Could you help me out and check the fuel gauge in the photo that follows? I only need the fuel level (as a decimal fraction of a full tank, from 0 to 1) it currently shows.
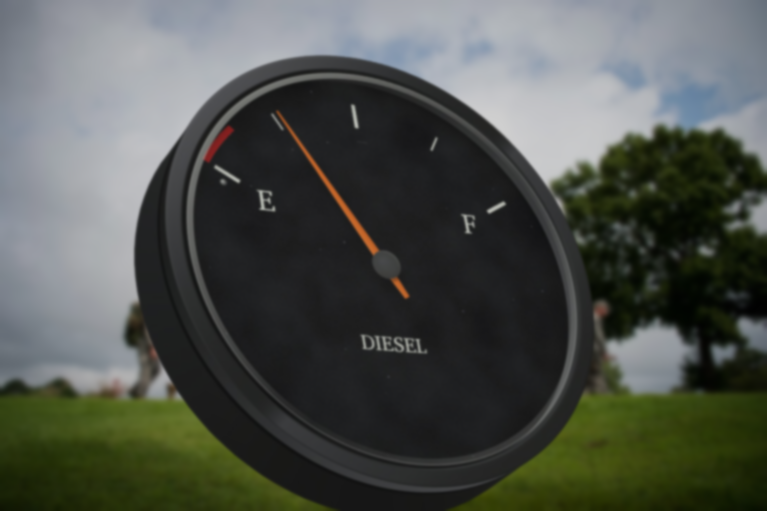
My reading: 0.25
